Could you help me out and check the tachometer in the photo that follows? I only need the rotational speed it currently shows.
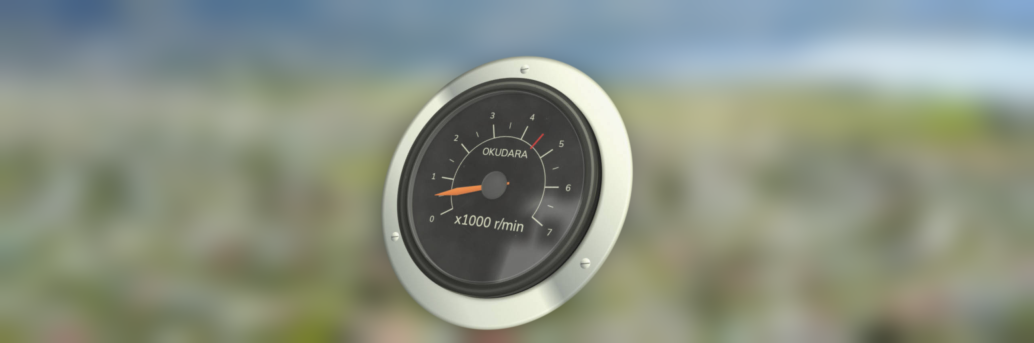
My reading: 500 rpm
